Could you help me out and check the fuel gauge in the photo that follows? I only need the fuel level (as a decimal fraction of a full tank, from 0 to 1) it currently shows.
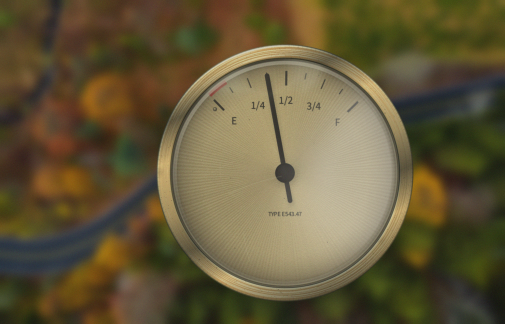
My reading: 0.375
